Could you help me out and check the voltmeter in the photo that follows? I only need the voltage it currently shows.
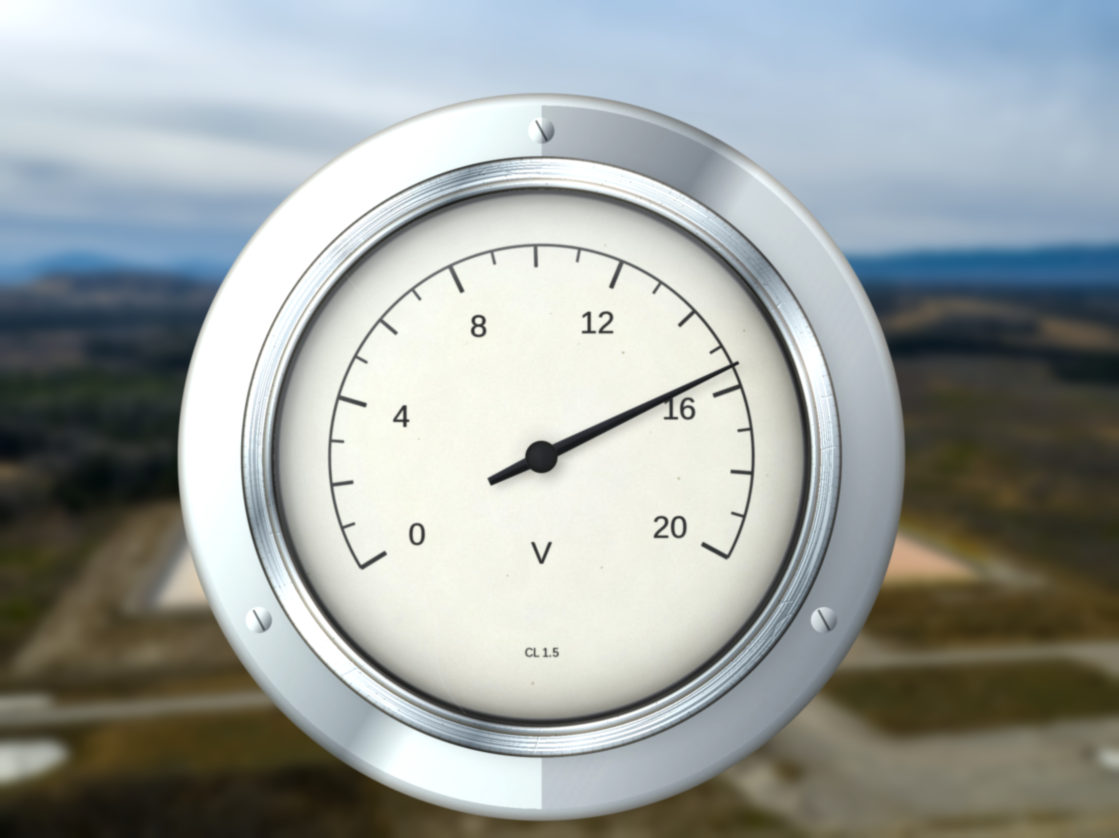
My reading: 15.5 V
